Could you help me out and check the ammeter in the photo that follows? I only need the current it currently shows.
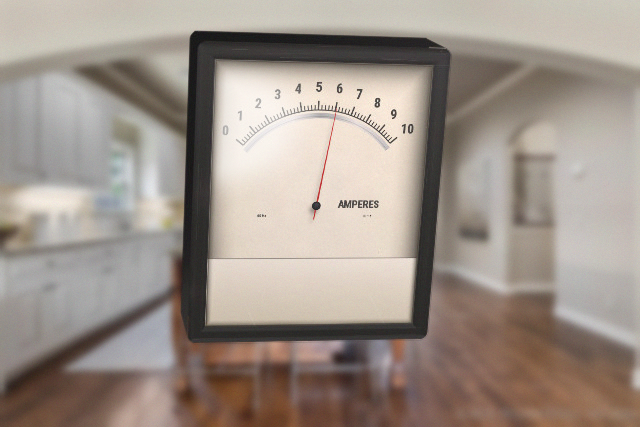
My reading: 6 A
